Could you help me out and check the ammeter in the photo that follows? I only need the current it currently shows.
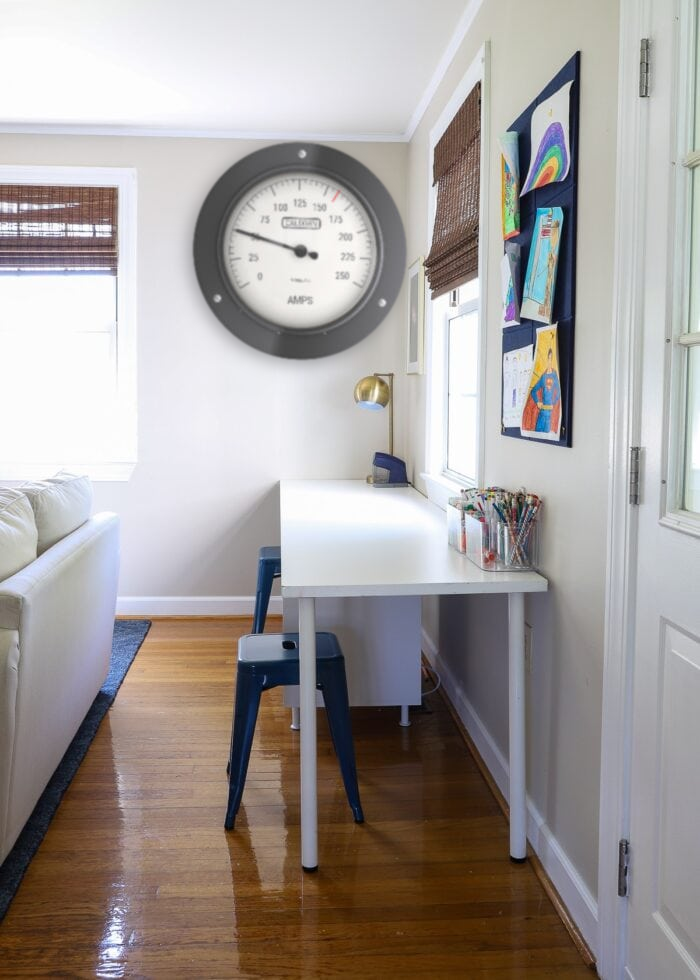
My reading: 50 A
